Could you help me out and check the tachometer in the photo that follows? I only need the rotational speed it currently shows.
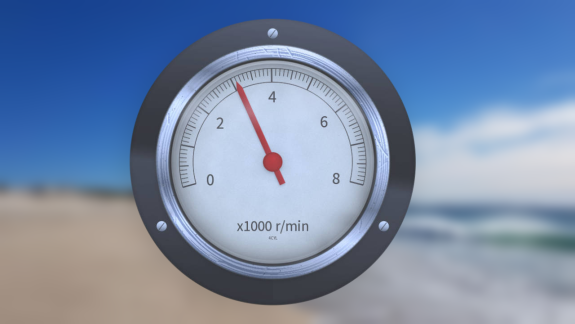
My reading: 3100 rpm
